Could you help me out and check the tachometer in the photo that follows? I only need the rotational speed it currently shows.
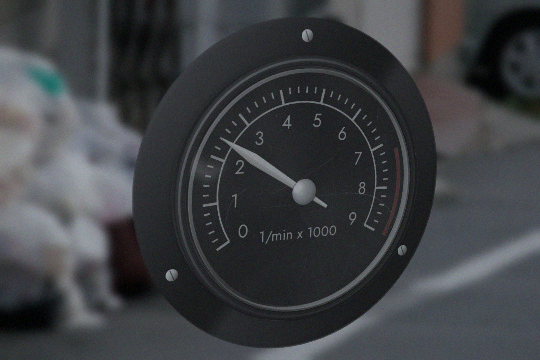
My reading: 2400 rpm
